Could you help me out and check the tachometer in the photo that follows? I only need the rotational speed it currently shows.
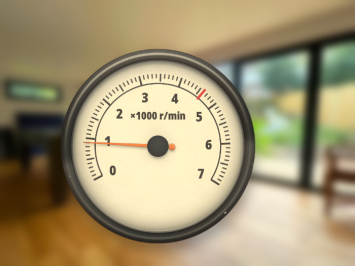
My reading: 900 rpm
